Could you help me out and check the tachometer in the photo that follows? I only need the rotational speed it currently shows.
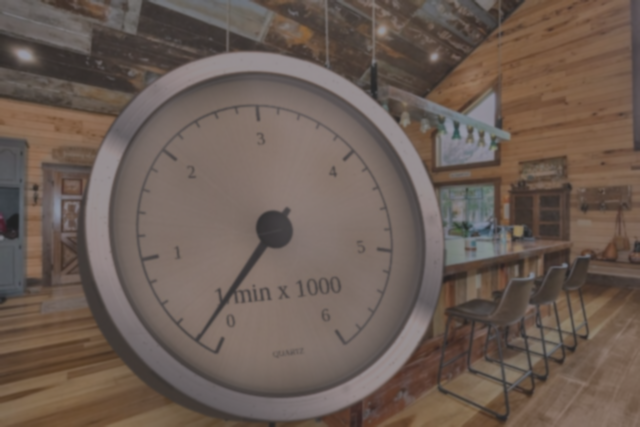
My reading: 200 rpm
